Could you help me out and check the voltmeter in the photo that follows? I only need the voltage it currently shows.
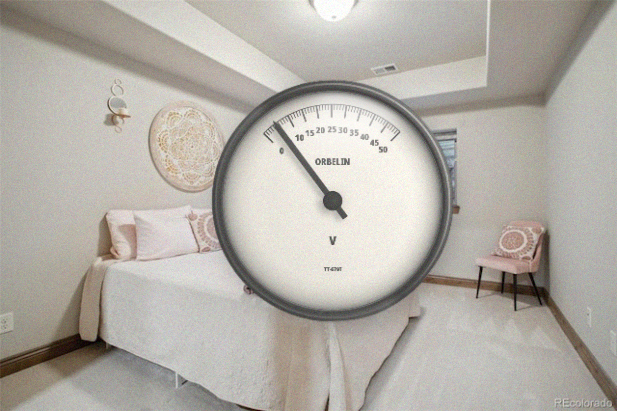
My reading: 5 V
